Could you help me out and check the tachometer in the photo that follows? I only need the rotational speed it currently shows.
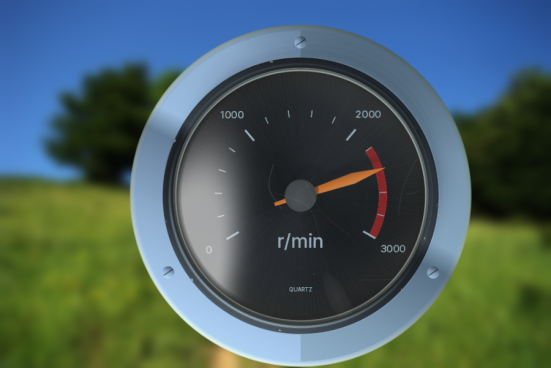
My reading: 2400 rpm
